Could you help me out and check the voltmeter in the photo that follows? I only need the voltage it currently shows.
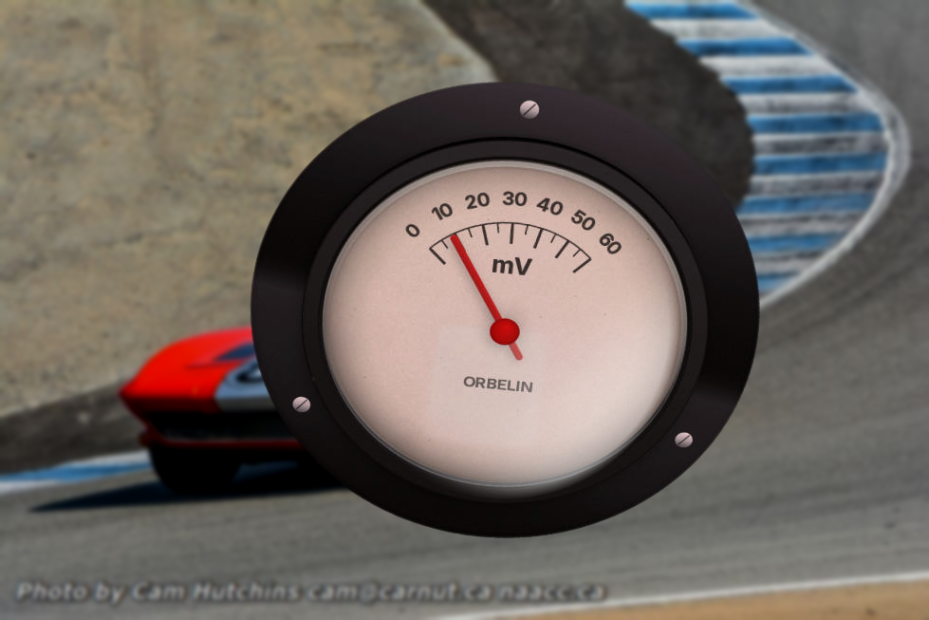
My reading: 10 mV
